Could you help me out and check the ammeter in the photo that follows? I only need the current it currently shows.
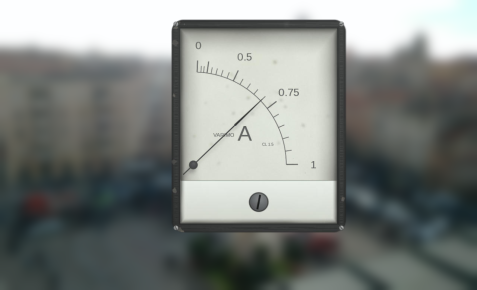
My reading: 0.7 A
